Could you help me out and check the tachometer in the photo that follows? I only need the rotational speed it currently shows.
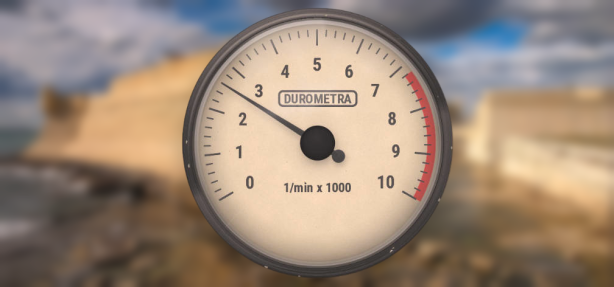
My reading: 2600 rpm
